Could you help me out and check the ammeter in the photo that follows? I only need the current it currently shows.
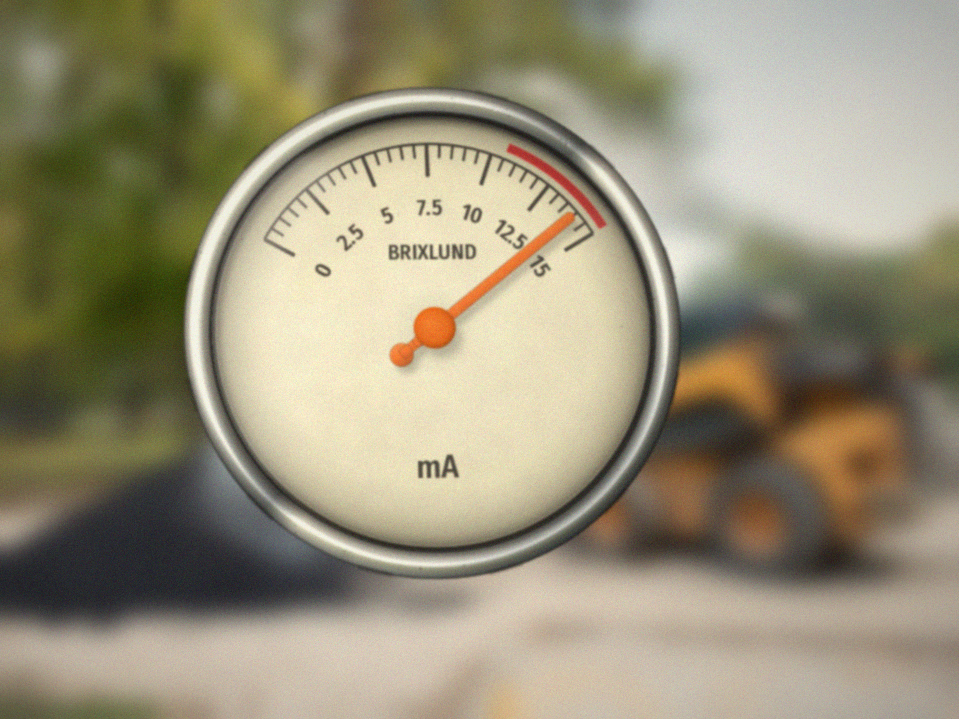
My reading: 14 mA
